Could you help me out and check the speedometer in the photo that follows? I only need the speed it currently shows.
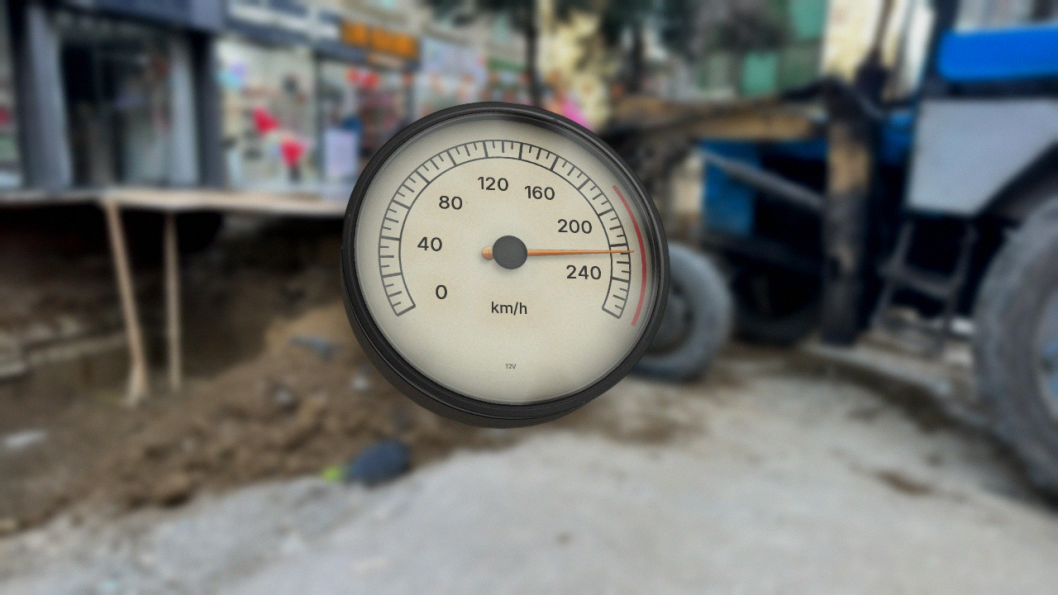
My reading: 225 km/h
